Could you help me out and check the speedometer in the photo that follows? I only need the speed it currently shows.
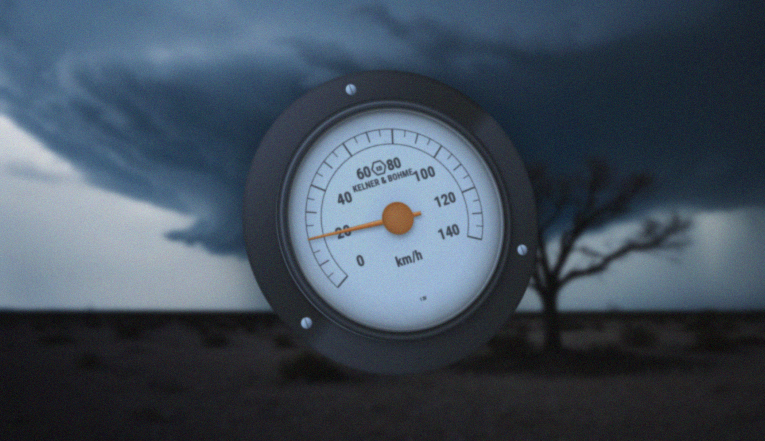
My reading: 20 km/h
